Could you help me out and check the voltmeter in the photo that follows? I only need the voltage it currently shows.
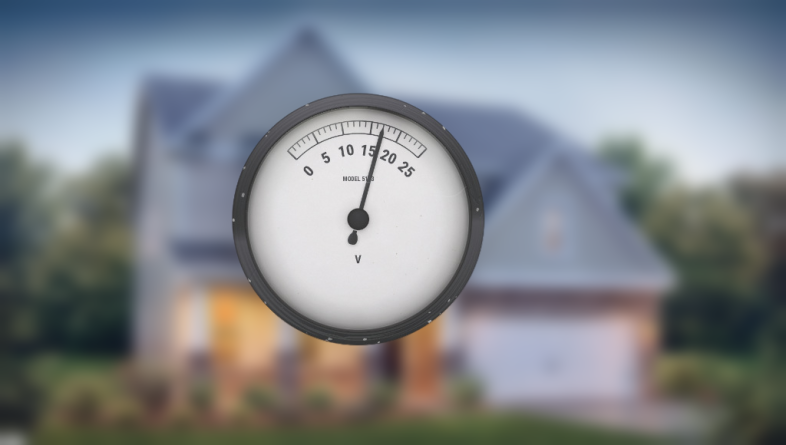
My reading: 17 V
